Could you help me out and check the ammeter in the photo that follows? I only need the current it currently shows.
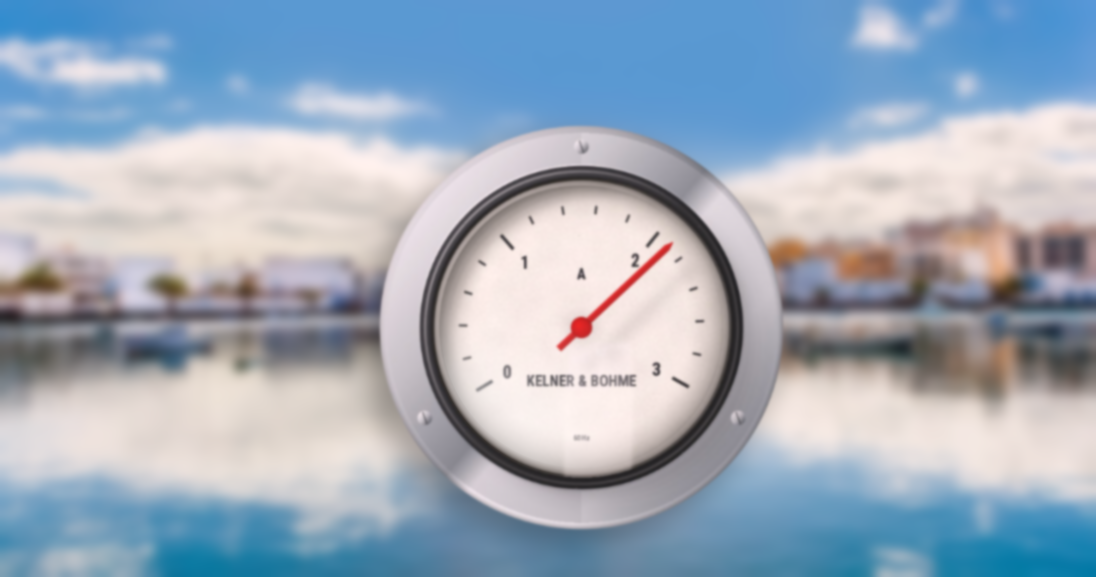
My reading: 2.1 A
